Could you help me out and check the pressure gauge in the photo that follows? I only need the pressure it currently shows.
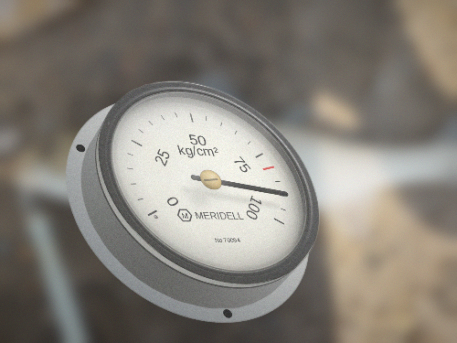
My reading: 90 kg/cm²
